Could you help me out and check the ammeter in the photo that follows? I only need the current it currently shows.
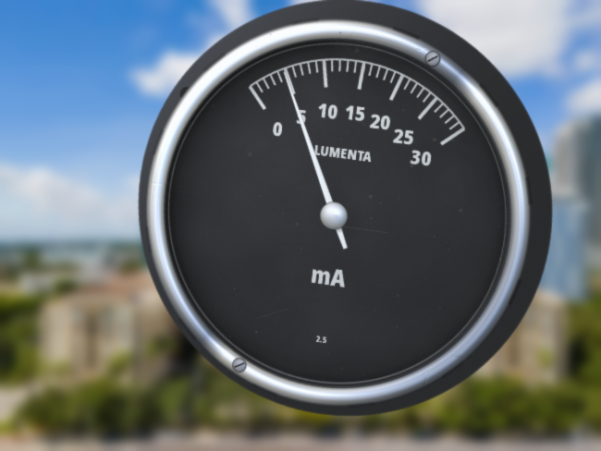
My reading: 5 mA
